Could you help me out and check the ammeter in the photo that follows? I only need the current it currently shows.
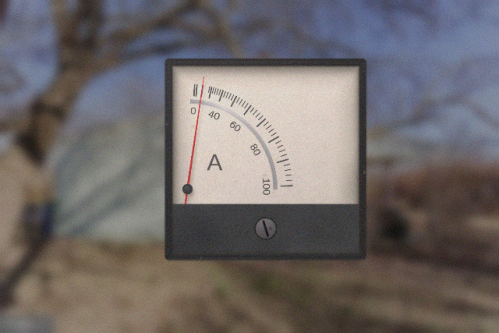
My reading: 20 A
